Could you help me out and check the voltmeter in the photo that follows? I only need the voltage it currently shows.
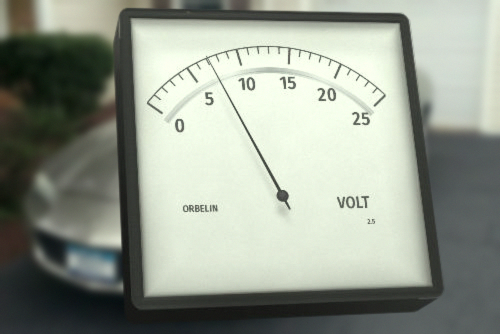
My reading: 7 V
